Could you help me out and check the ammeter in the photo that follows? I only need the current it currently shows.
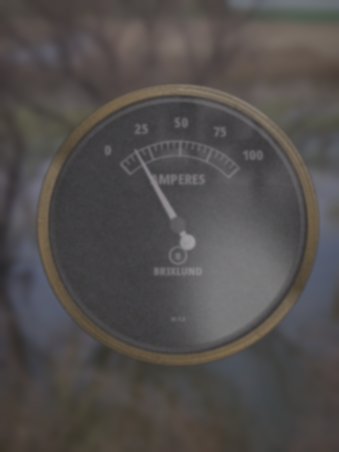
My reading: 15 A
